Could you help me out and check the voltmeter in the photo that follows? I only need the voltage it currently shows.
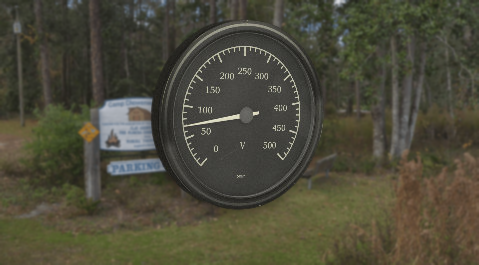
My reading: 70 V
